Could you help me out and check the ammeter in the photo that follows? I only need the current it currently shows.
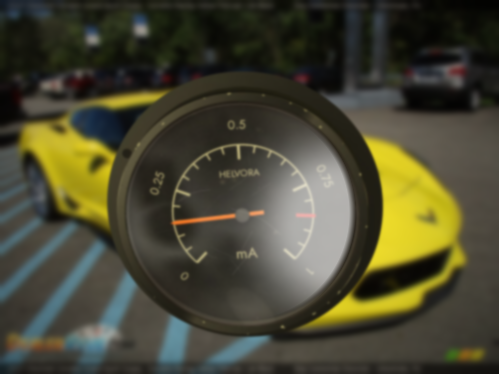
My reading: 0.15 mA
